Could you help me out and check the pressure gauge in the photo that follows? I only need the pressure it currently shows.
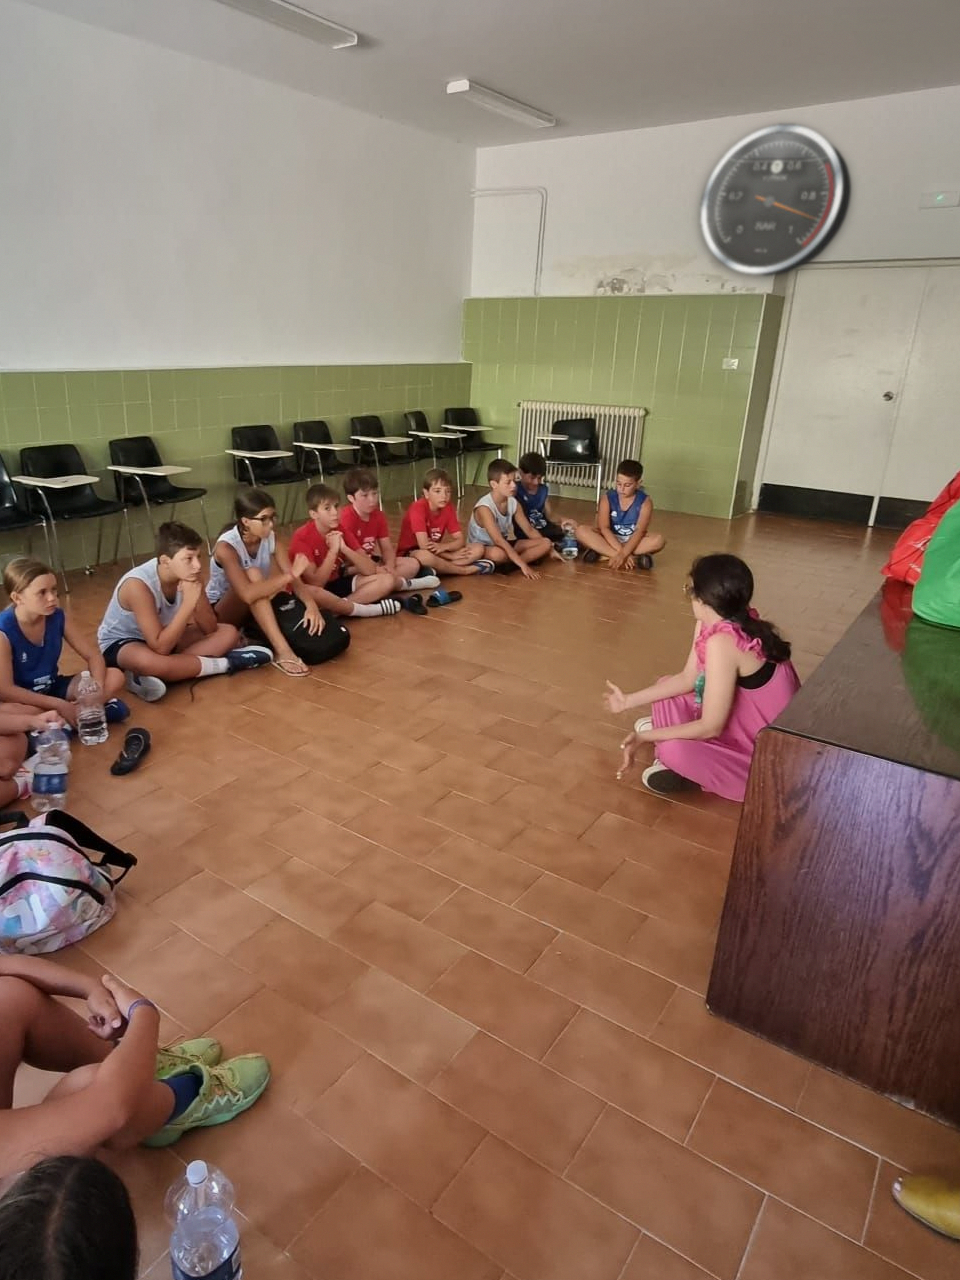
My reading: 0.9 bar
